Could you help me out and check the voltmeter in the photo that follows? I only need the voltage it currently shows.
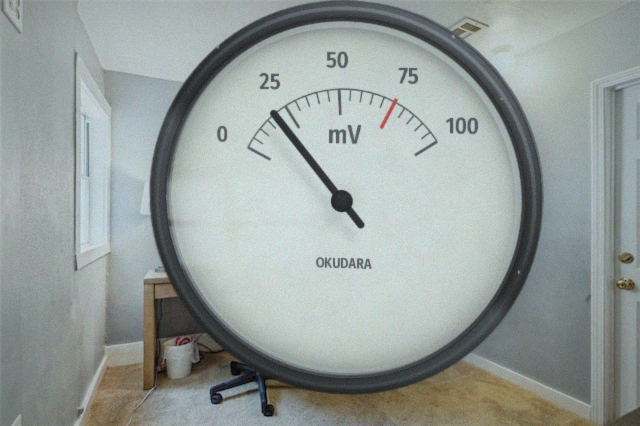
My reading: 20 mV
